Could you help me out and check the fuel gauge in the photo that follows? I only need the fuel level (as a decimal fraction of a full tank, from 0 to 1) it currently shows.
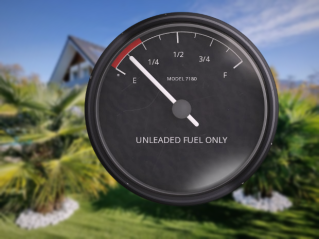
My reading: 0.125
